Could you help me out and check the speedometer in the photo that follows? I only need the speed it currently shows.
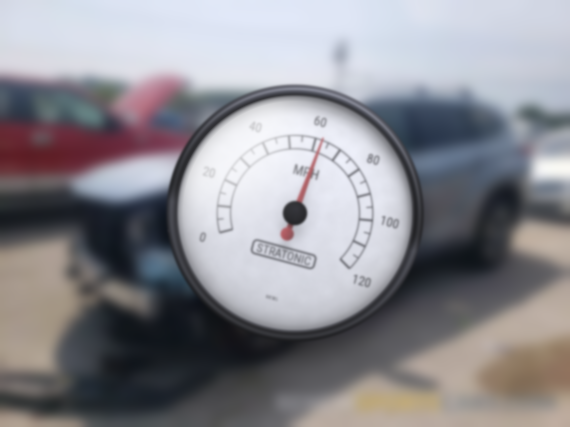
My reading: 62.5 mph
